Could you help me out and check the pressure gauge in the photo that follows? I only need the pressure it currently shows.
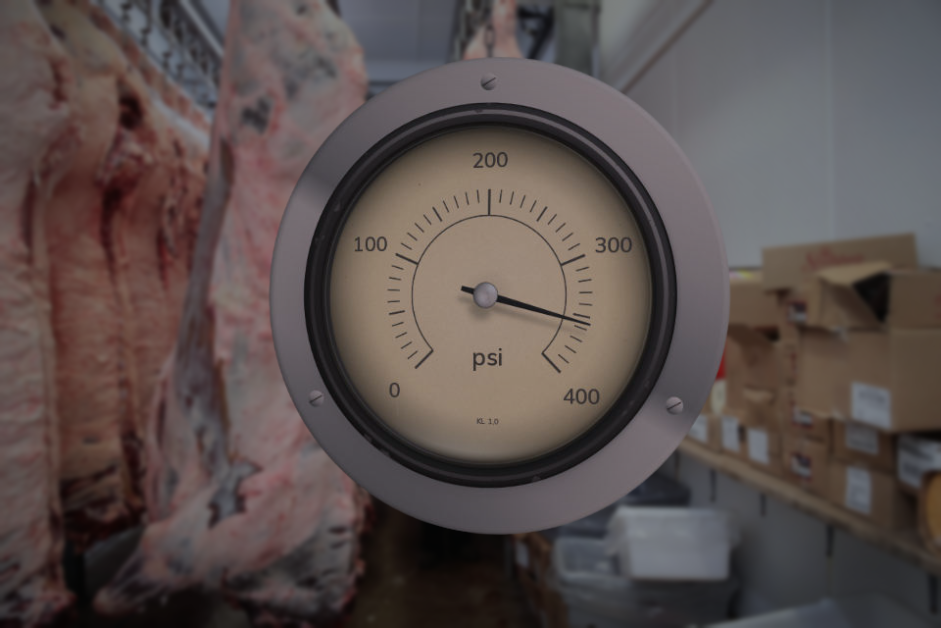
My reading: 355 psi
